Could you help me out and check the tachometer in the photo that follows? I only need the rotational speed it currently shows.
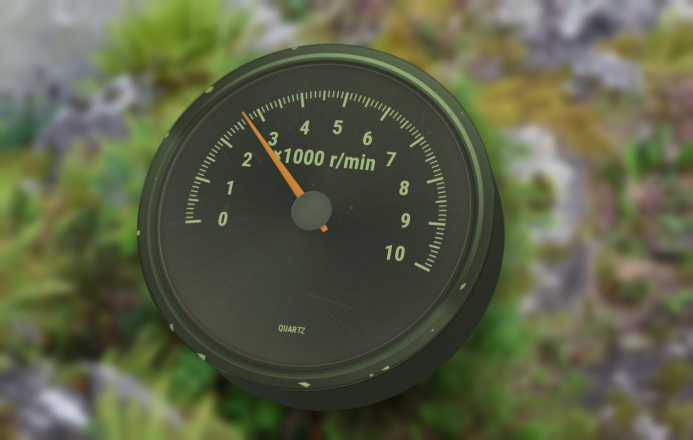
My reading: 2700 rpm
